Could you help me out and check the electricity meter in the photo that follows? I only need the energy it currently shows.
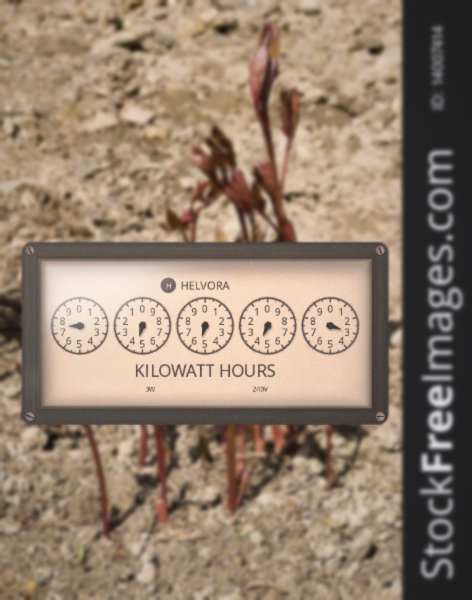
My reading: 74543 kWh
